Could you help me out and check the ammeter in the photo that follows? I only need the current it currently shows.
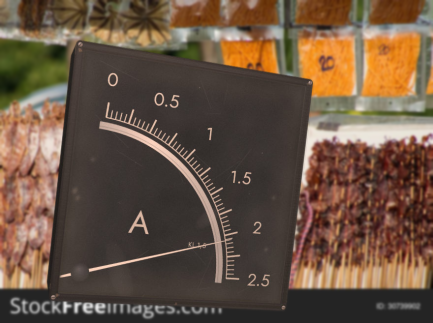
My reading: 2.05 A
